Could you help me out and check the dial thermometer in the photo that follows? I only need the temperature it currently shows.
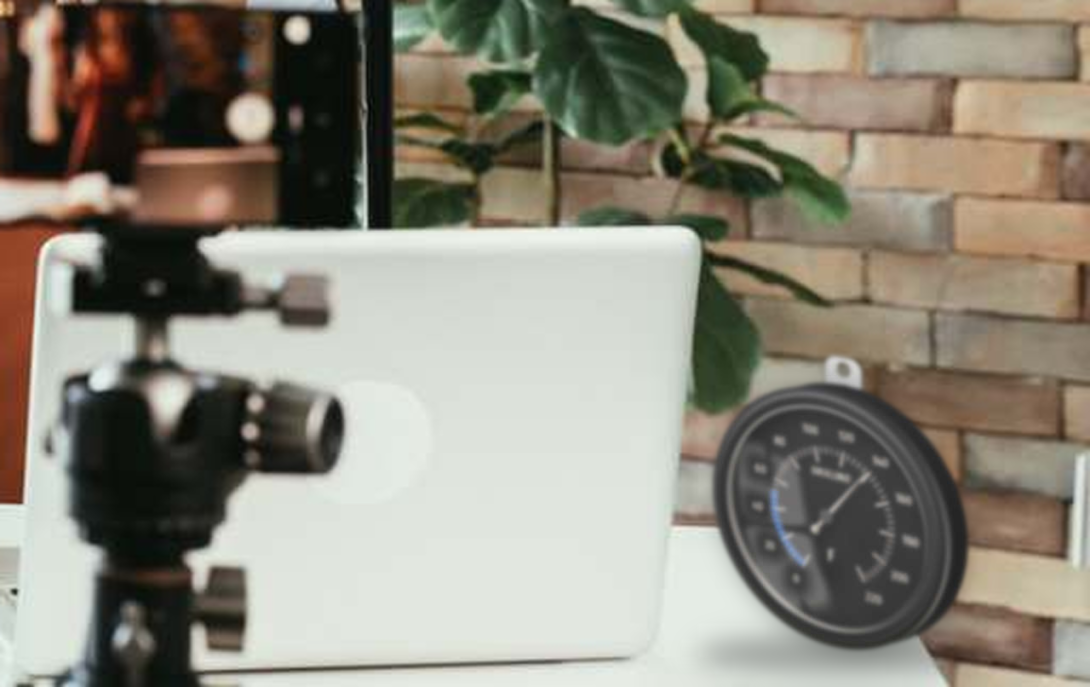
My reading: 140 °F
